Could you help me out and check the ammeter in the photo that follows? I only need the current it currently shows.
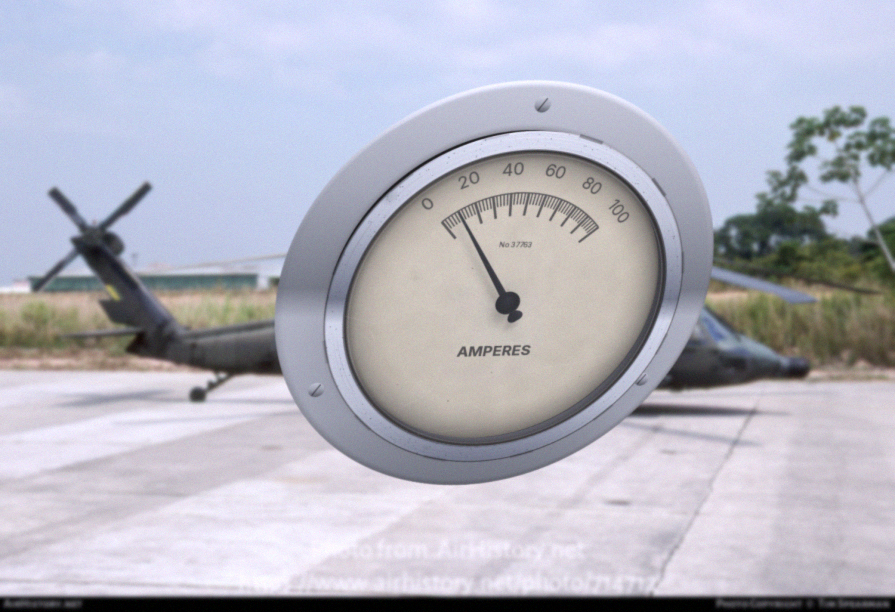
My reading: 10 A
